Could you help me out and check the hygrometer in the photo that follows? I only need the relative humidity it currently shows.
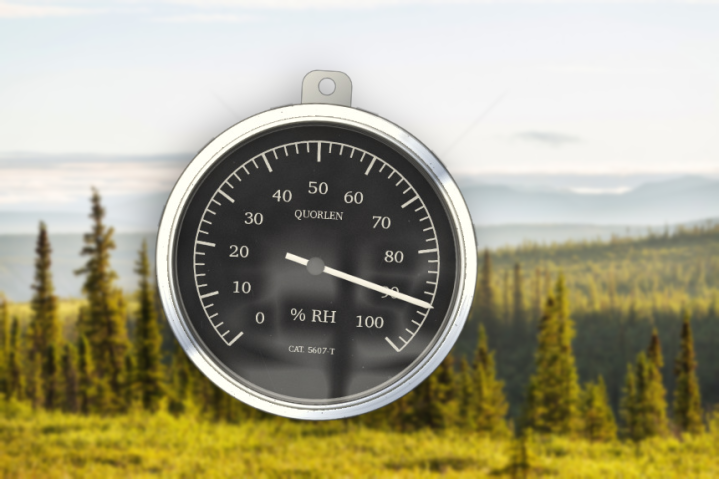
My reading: 90 %
